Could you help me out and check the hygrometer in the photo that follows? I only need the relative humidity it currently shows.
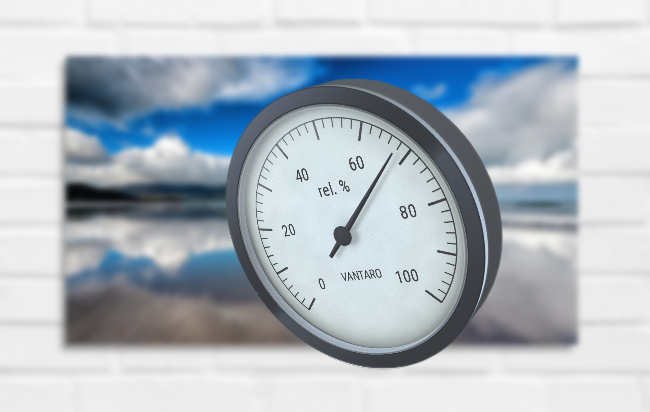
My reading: 68 %
